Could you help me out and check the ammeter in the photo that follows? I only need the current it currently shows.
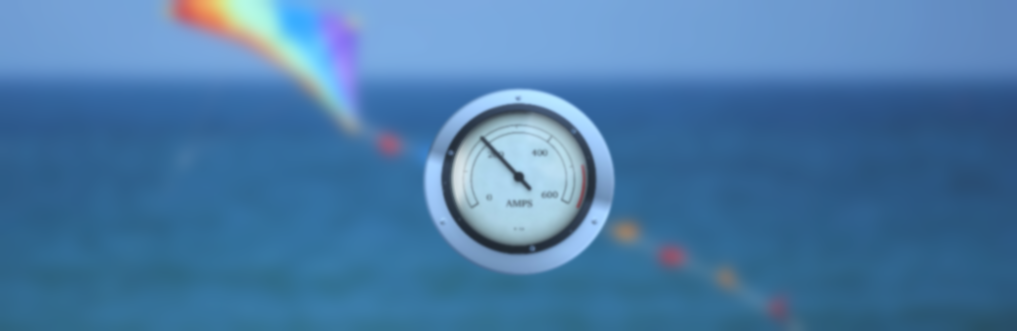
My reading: 200 A
